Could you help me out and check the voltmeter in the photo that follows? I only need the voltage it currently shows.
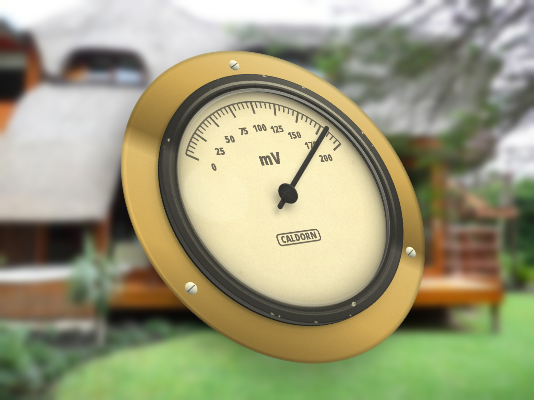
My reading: 180 mV
